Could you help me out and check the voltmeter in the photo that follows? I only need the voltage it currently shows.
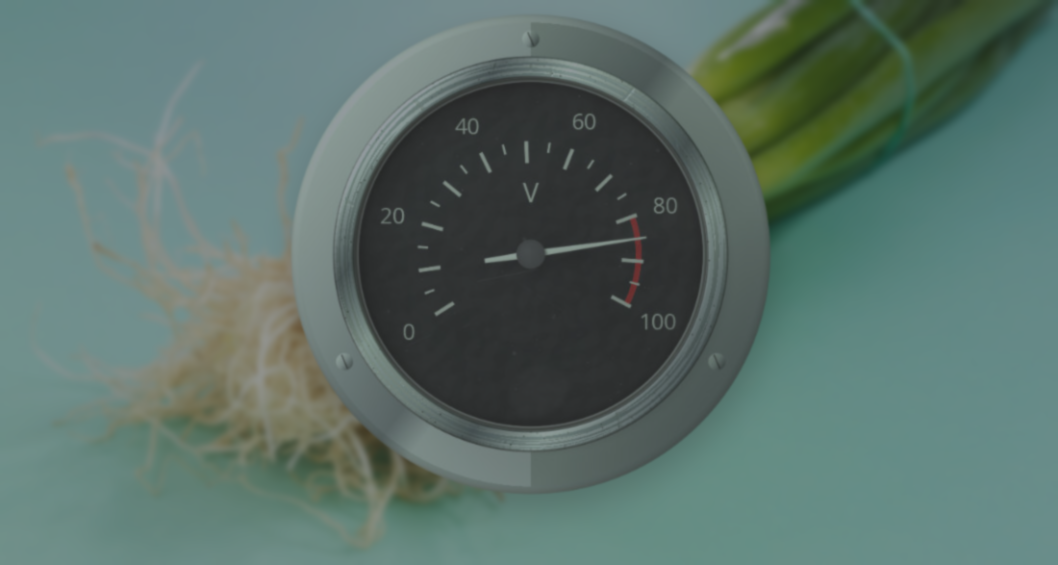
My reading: 85 V
